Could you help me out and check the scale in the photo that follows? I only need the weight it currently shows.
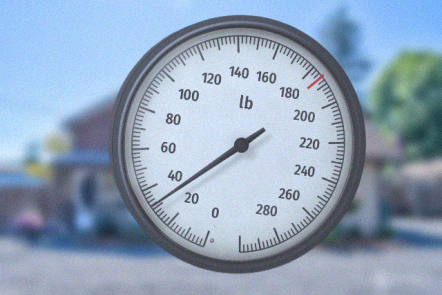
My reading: 32 lb
